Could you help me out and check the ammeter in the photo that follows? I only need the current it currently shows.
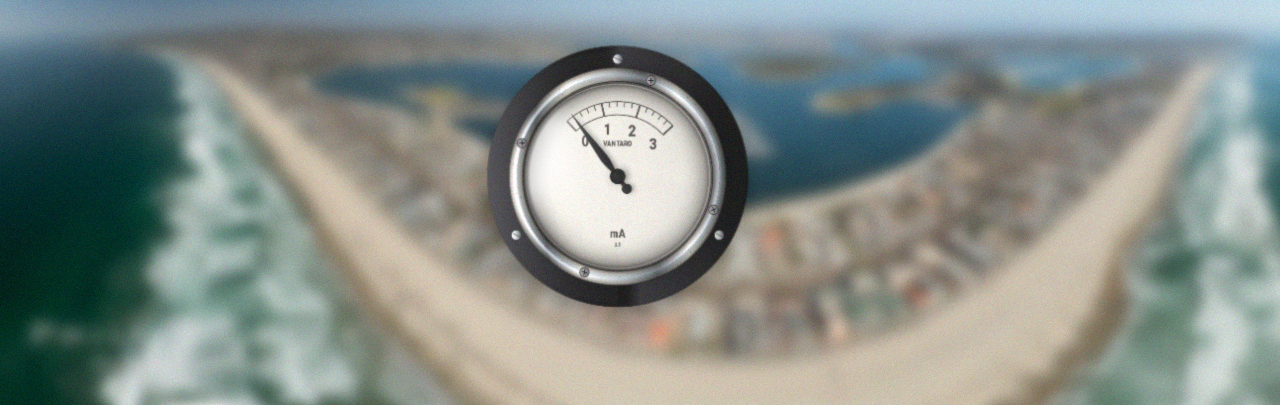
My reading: 0.2 mA
